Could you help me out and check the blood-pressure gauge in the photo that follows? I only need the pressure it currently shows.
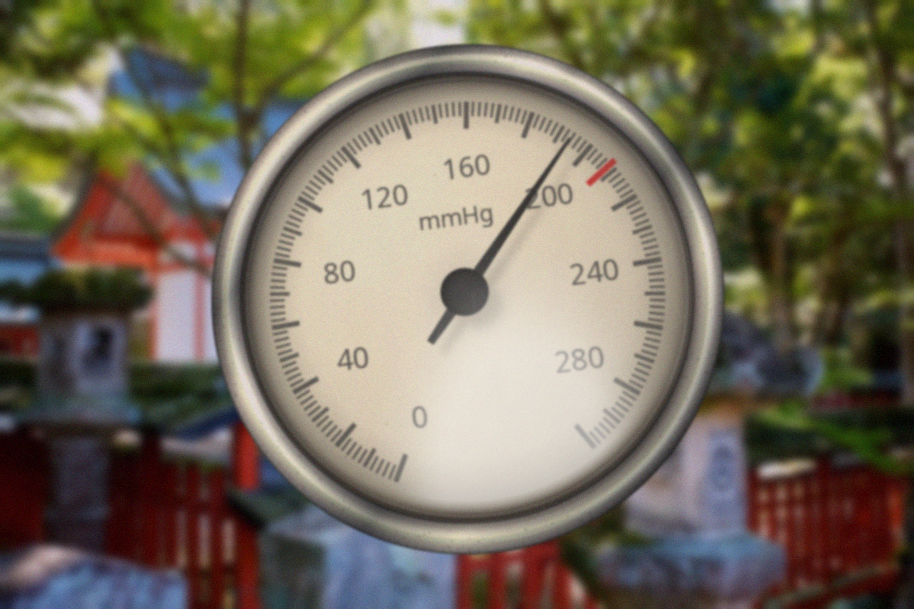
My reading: 194 mmHg
